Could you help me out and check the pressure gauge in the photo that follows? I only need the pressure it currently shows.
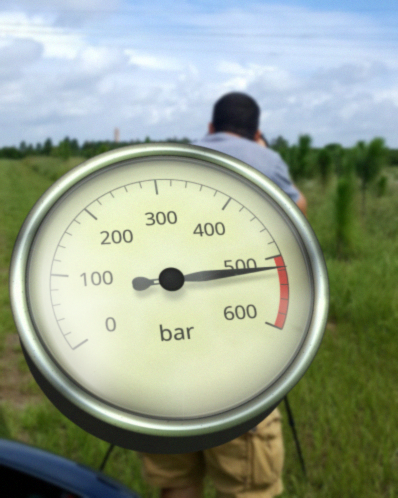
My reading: 520 bar
